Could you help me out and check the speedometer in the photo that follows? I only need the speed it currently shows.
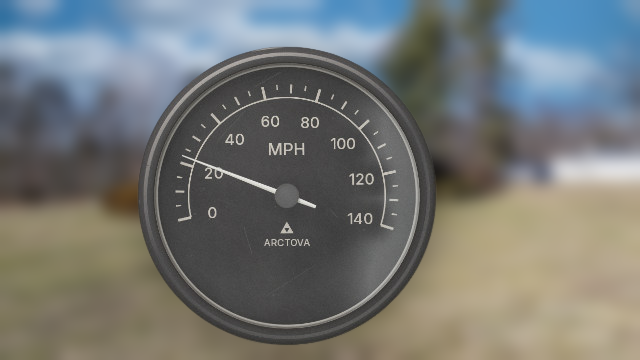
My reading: 22.5 mph
